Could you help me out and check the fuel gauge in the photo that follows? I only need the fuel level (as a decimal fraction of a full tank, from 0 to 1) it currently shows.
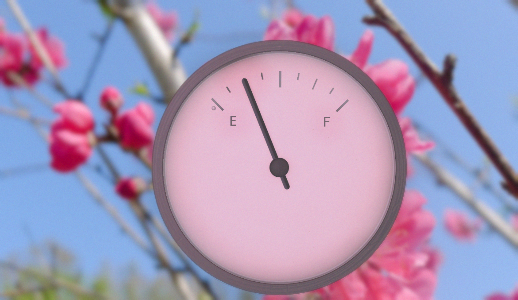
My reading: 0.25
